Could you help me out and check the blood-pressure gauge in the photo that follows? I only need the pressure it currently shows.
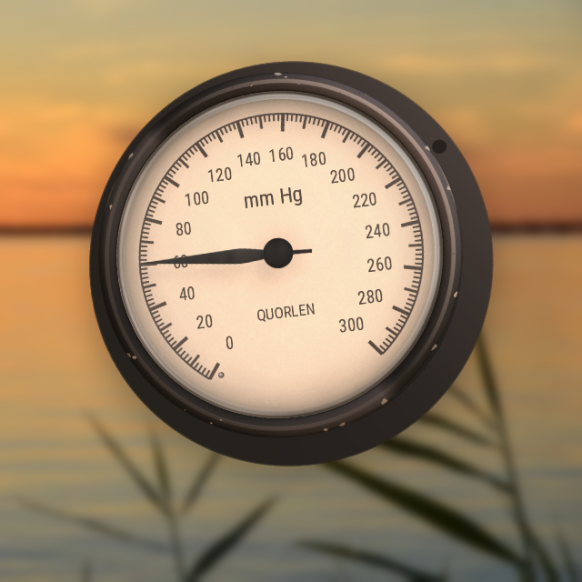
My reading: 60 mmHg
